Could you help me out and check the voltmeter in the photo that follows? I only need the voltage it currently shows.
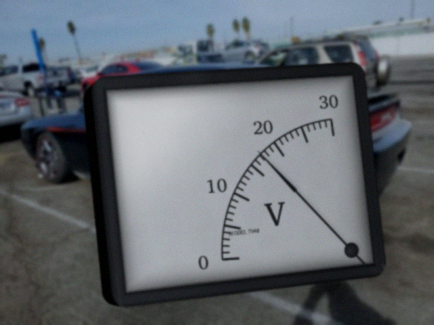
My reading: 17 V
